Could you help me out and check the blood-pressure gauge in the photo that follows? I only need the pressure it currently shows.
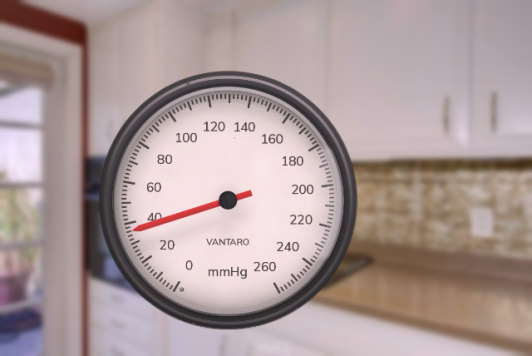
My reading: 36 mmHg
